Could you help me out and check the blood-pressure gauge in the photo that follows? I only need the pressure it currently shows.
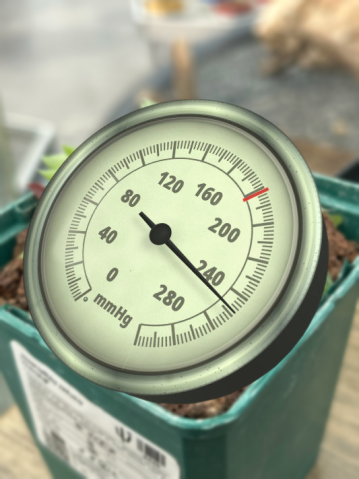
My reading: 248 mmHg
